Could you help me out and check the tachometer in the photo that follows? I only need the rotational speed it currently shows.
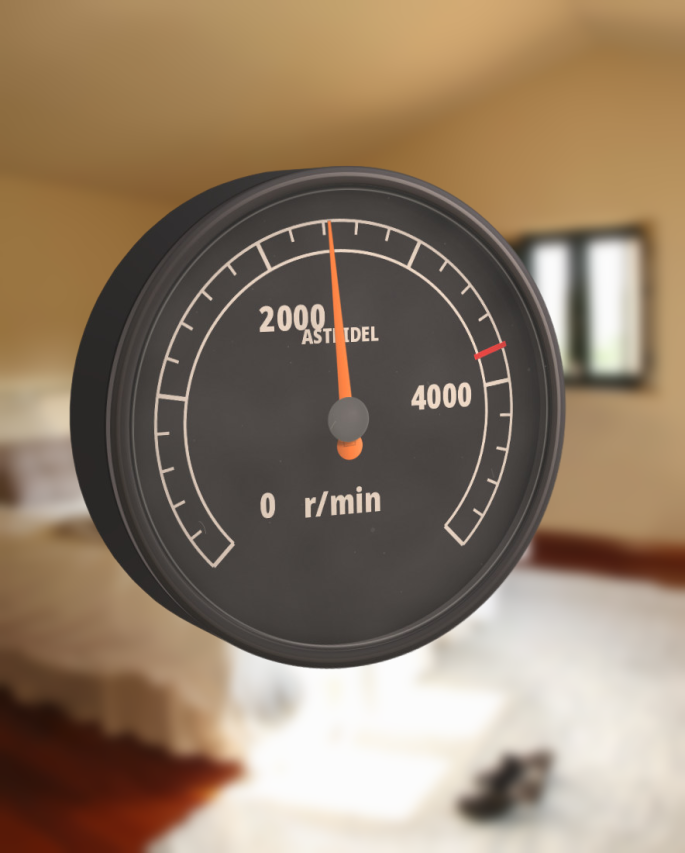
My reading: 2400 rpm
